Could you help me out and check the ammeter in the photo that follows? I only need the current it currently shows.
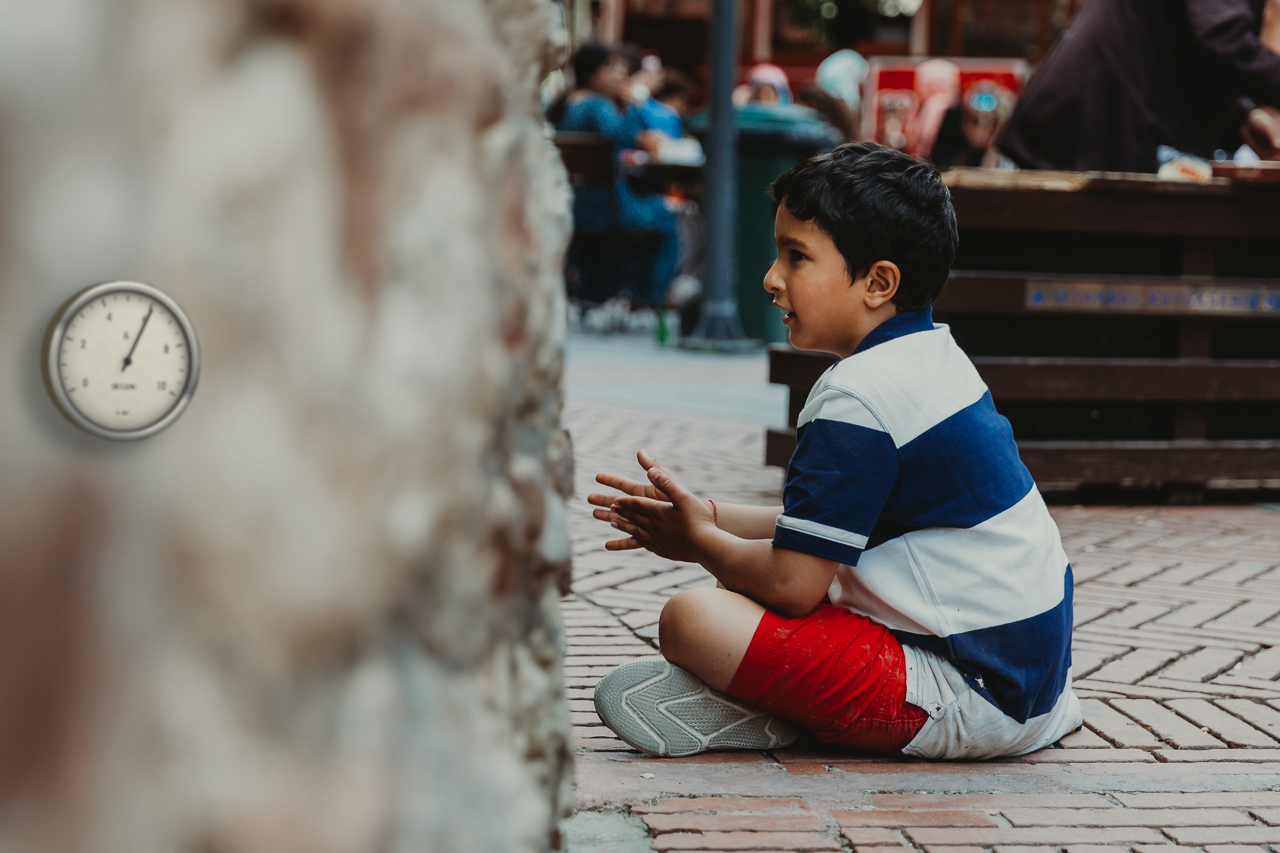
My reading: 6 A
